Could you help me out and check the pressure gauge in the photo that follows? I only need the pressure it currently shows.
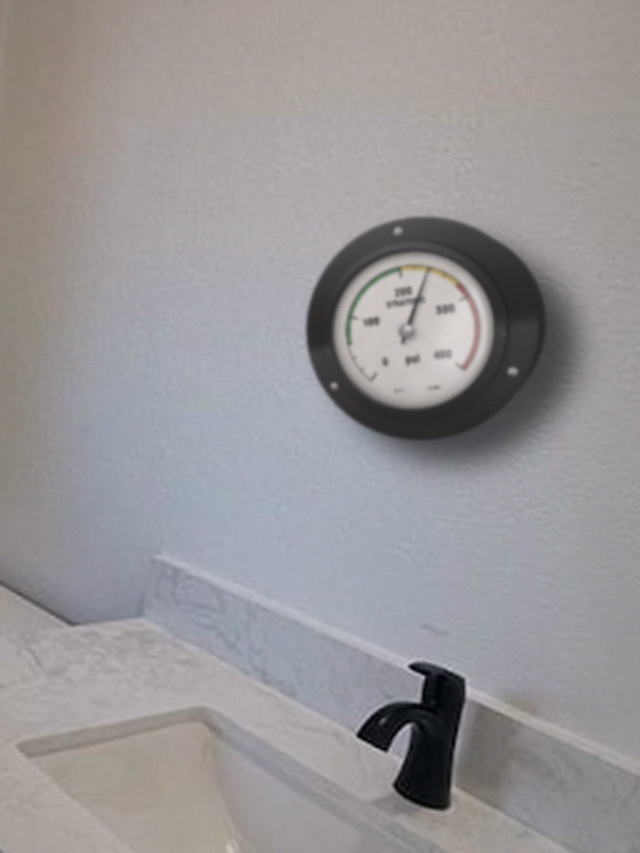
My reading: 240 psi
